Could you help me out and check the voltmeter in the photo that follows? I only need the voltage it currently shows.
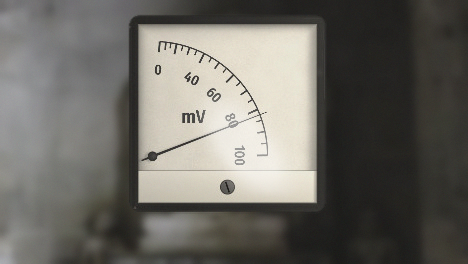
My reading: 82.5 mV
